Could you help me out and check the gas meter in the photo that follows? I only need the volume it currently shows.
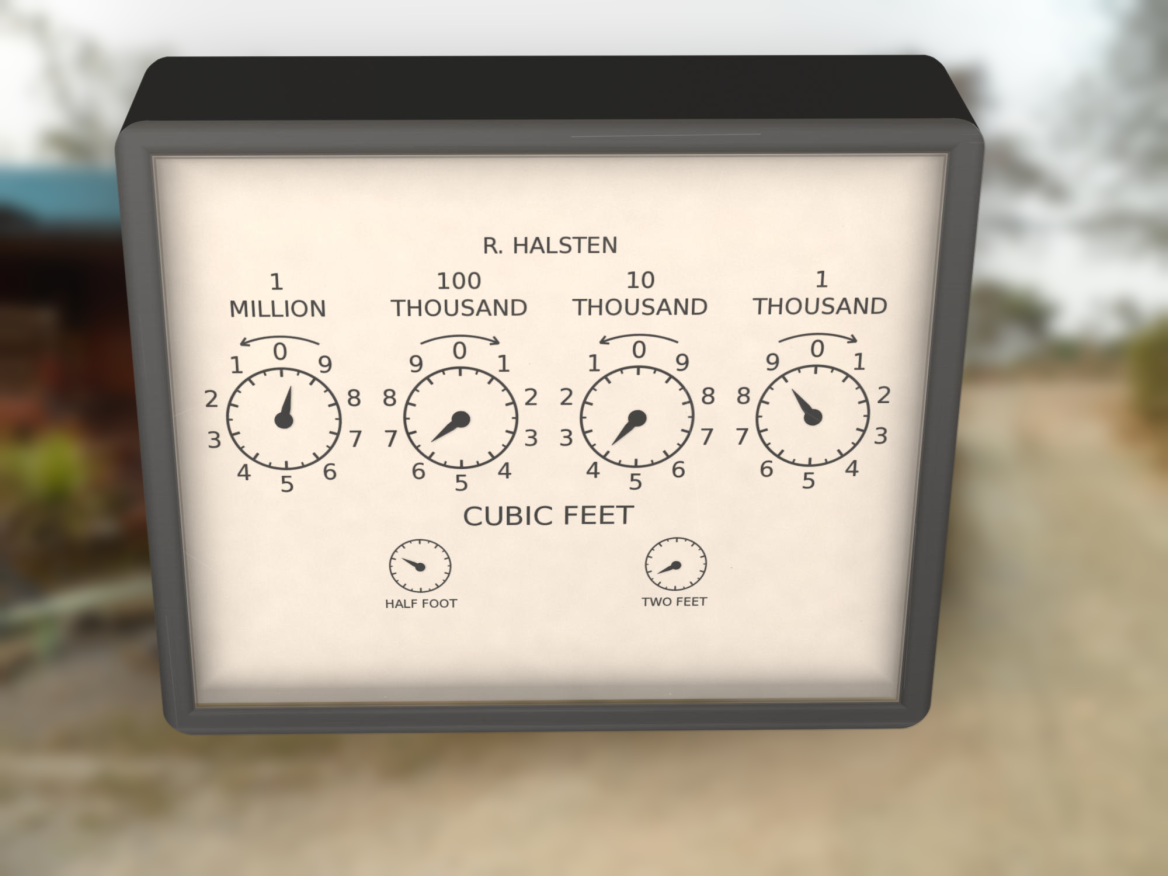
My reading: 963900 ft³
